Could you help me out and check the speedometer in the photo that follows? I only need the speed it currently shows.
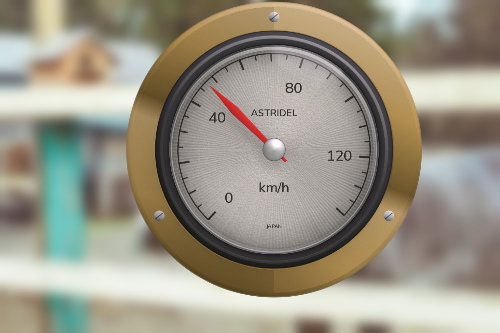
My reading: 47.5 km/h
